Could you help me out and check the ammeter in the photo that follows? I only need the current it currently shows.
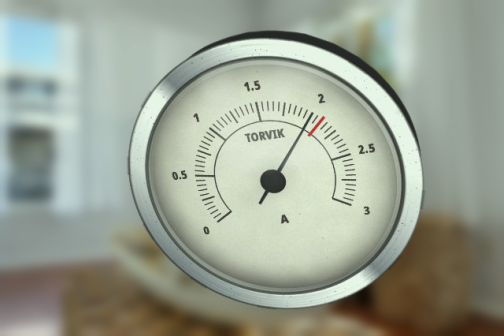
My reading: 2 A
